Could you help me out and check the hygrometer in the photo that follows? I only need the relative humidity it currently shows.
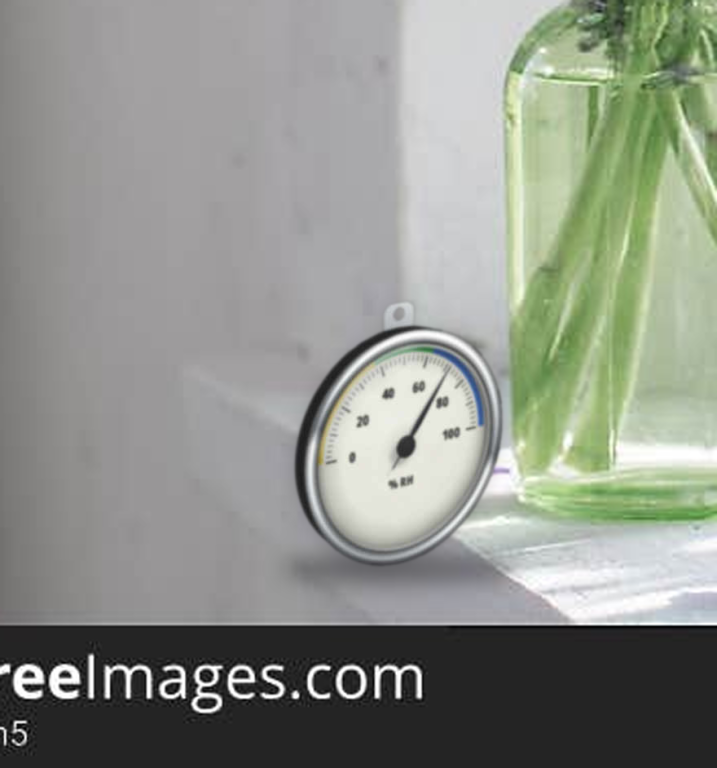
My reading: 70 %
